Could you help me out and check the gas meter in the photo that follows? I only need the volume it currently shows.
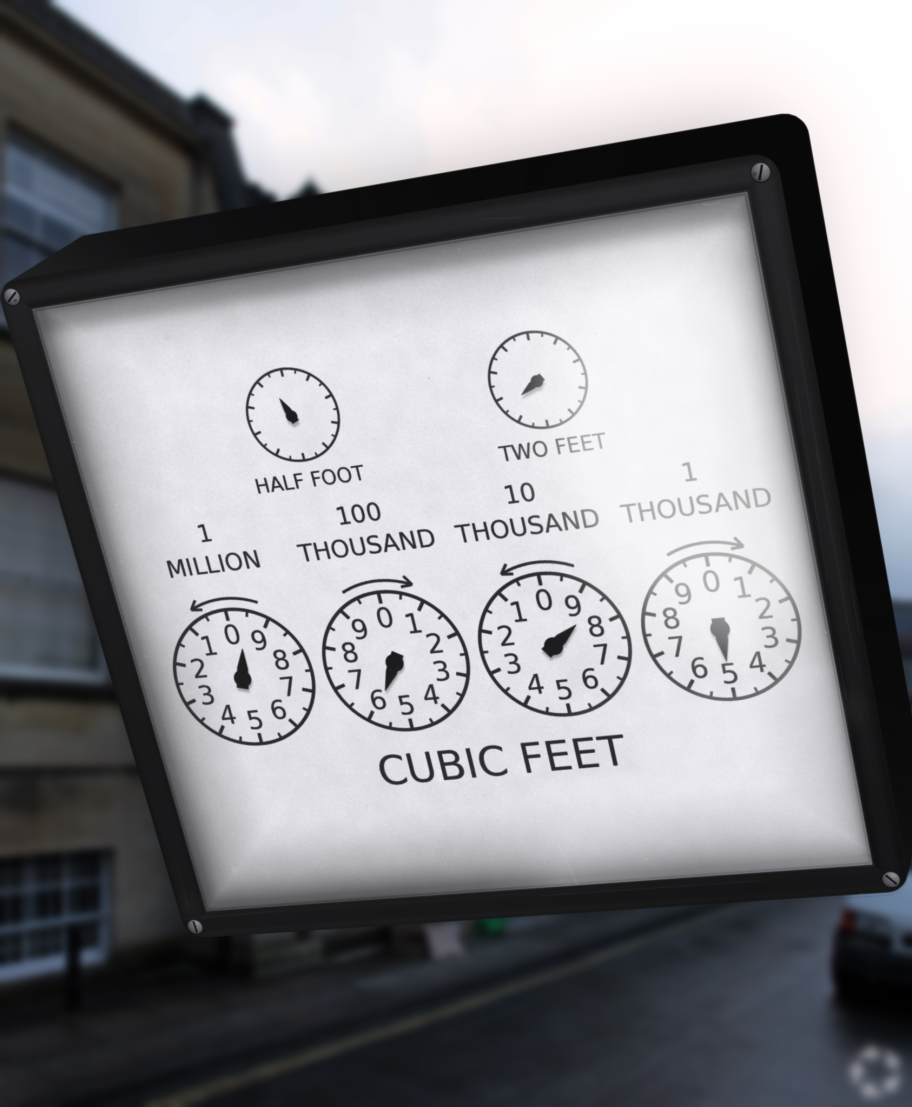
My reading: 958500 ft³
